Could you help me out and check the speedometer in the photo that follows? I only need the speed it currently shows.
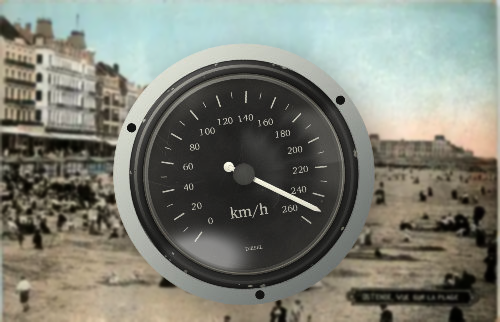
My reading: 250 km/h
